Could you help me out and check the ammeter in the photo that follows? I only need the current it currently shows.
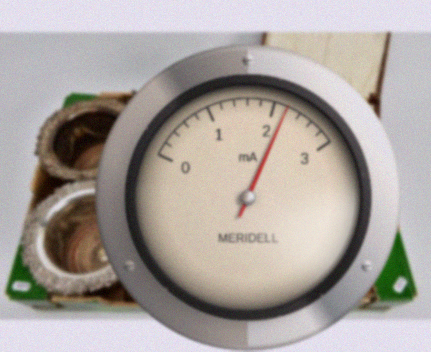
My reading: 2.2 mA
